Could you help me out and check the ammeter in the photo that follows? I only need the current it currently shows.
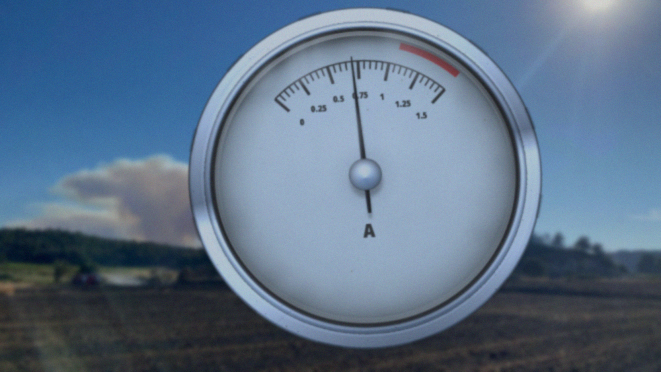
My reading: 0.7 A
